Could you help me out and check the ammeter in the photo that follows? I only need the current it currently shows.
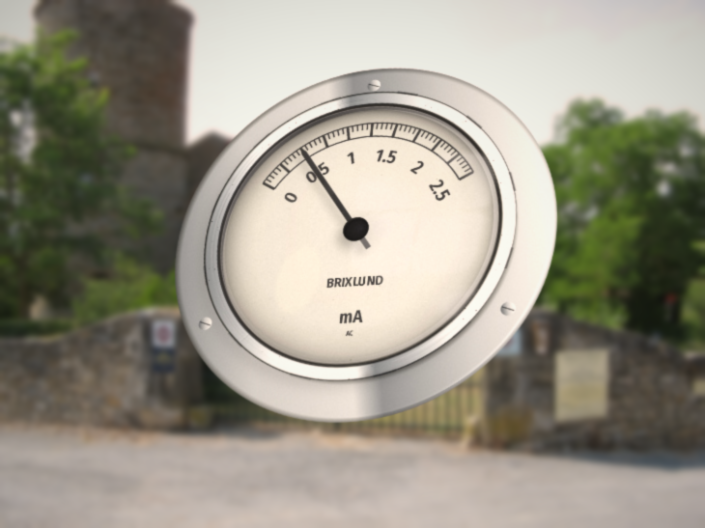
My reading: 0.5 mA
